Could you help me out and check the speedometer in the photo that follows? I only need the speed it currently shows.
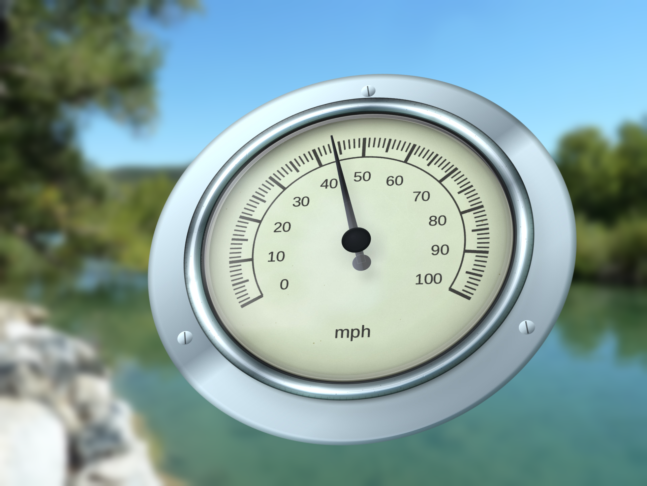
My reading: 44 mph
